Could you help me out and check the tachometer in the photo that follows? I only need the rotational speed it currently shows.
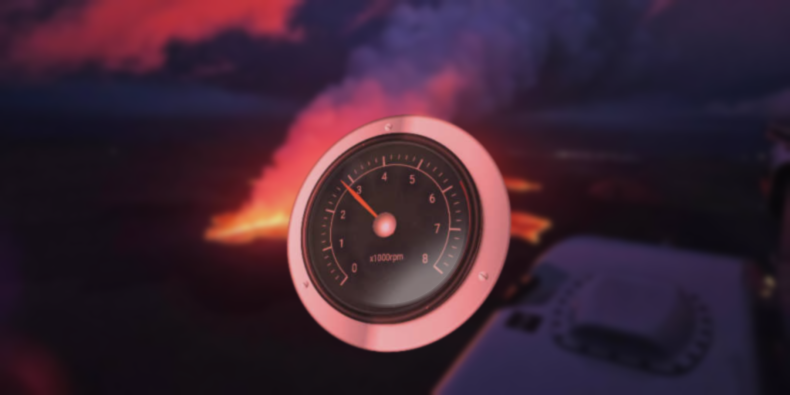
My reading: 2800 rpm
